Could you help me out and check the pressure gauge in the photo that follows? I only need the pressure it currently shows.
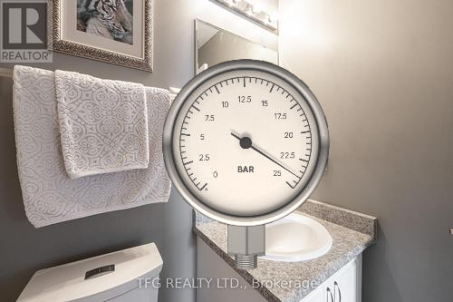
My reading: 24 bar
